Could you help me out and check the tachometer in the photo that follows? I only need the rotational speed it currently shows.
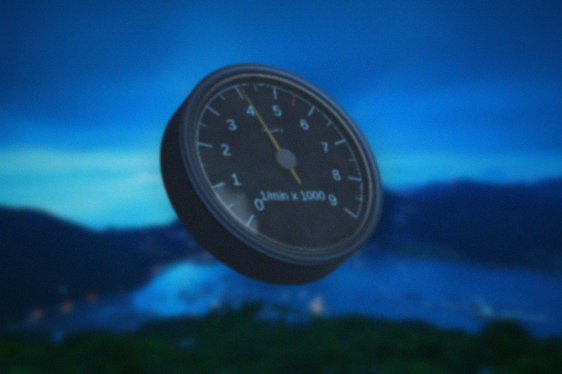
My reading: 4000 rpm
